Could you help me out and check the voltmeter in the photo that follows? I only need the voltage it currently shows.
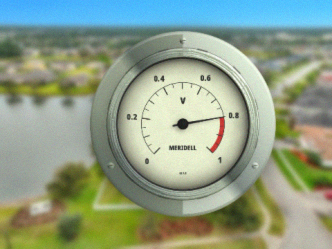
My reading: 0.8 V
